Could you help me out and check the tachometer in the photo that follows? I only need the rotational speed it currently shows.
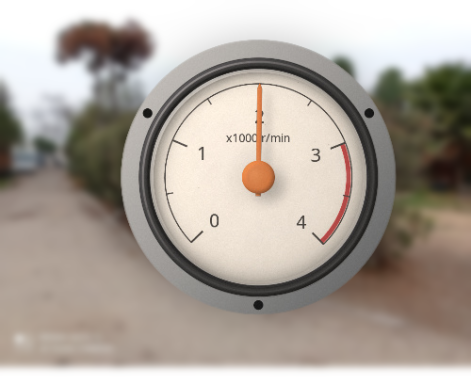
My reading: 2000 rpm
